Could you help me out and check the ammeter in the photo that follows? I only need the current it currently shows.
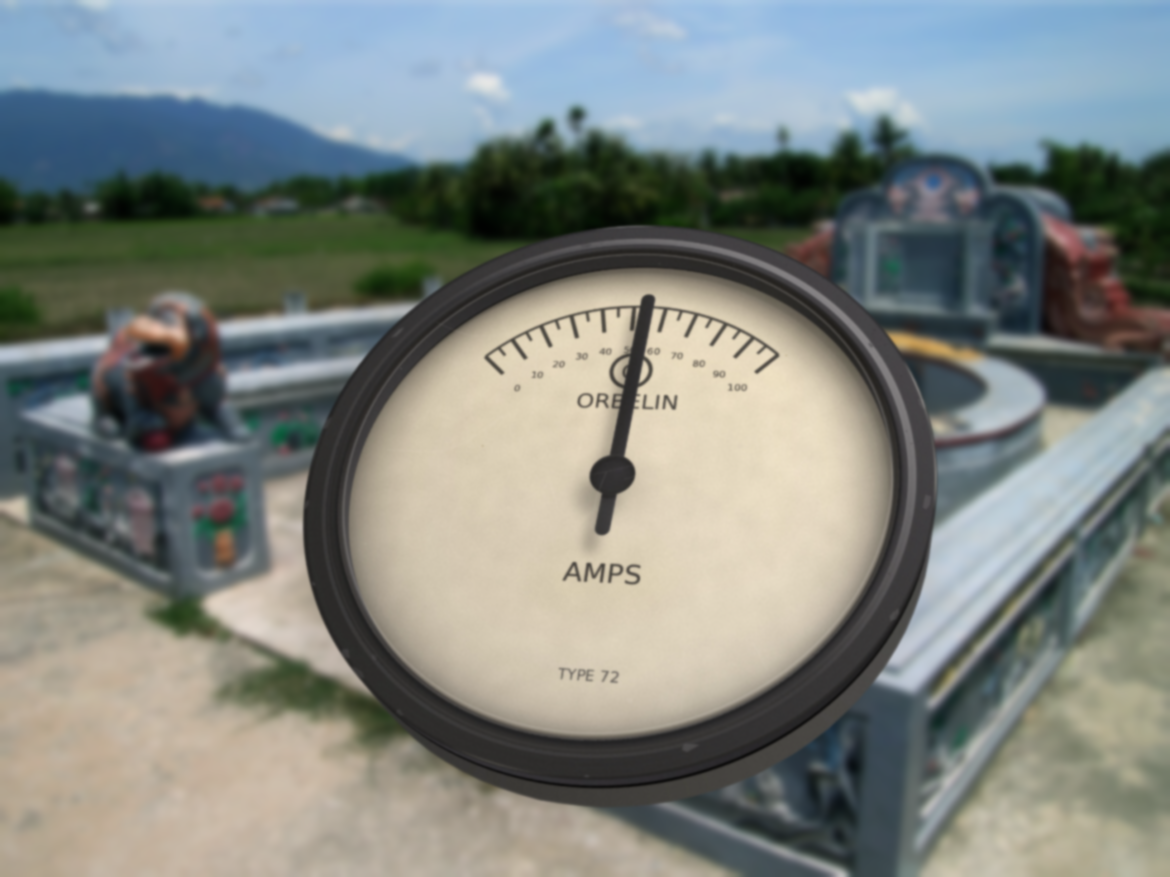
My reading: 55 A
